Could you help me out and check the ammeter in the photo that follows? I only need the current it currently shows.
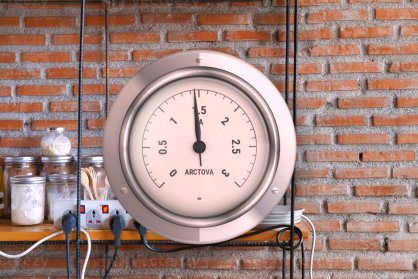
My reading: 1.45 kA
